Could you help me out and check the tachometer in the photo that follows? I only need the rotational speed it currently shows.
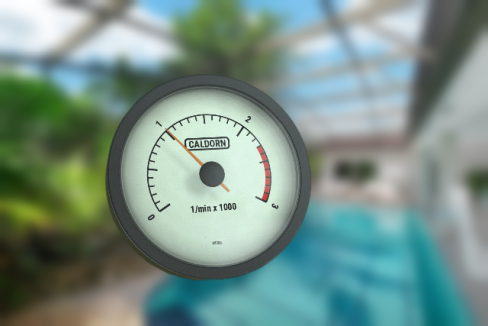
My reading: 1000 rpm
